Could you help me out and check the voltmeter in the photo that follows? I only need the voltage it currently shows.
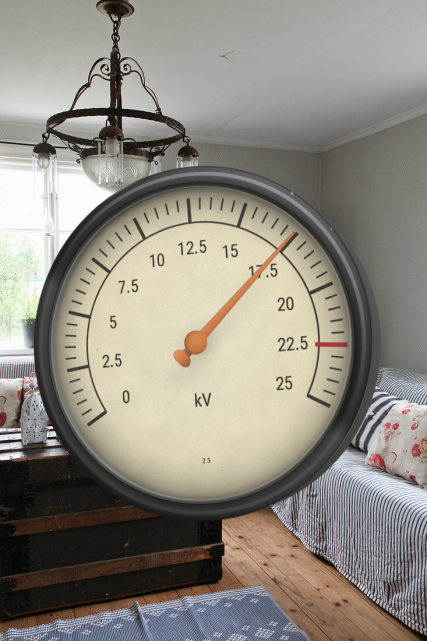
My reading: 17.5 kV
